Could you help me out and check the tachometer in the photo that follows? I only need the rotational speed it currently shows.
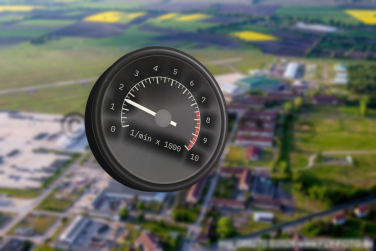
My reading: 1500 rpm
